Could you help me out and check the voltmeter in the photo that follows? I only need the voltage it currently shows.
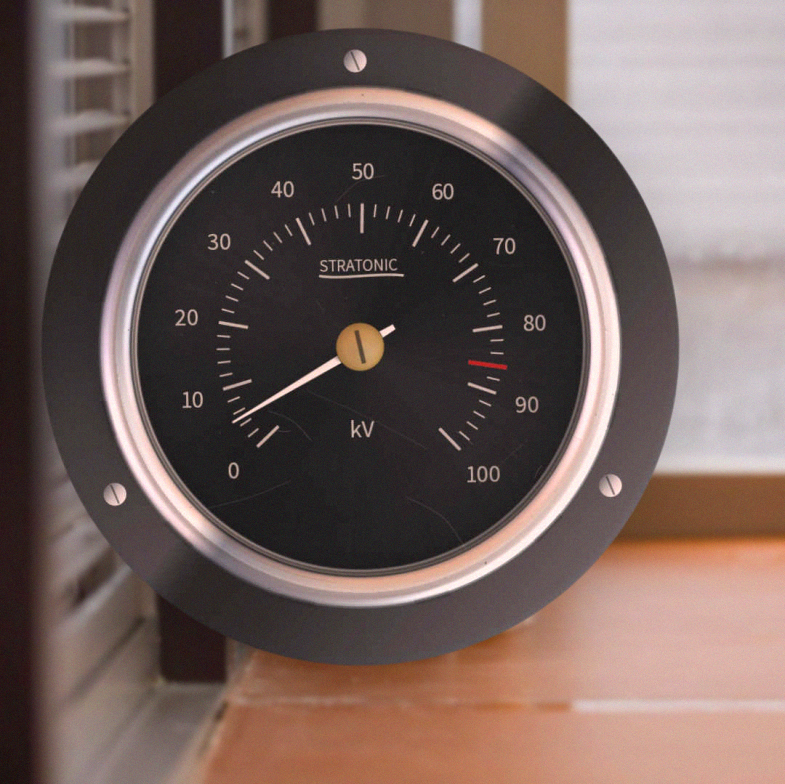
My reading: 5 kV
